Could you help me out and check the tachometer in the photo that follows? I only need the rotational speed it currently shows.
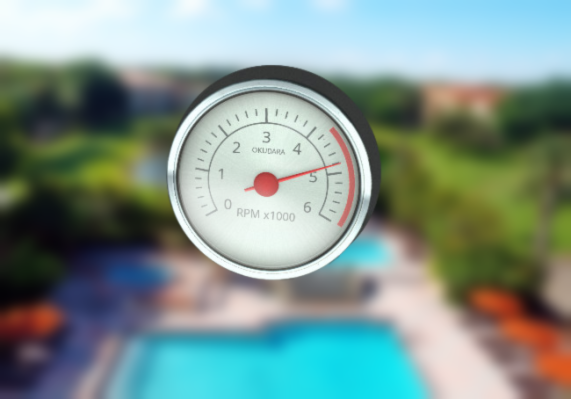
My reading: 4800 rpm
